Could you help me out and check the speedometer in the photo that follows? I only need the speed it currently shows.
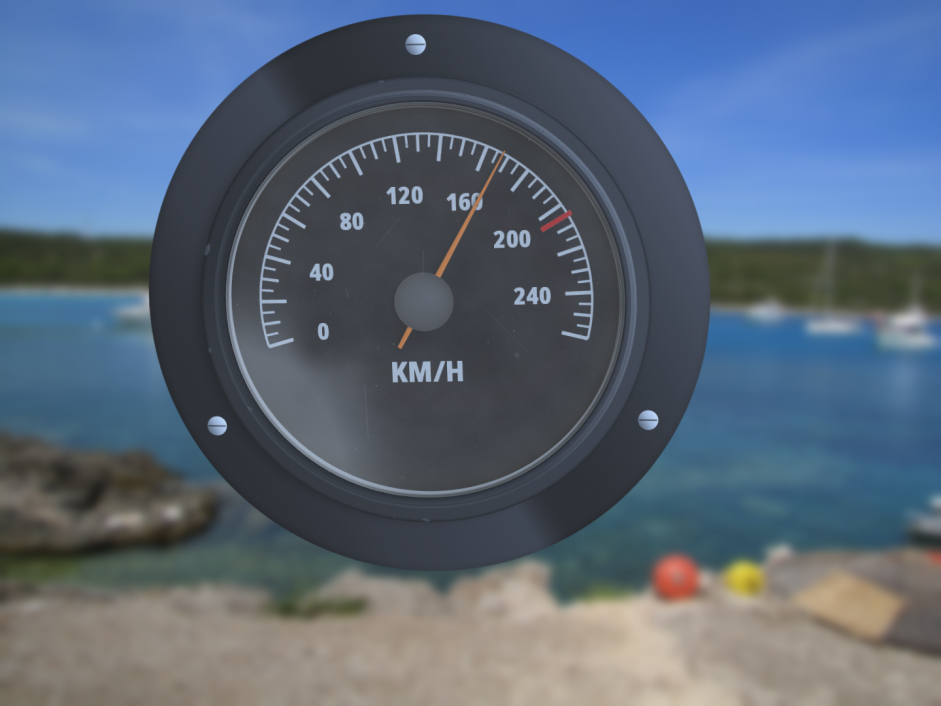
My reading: 167.5 km/h
